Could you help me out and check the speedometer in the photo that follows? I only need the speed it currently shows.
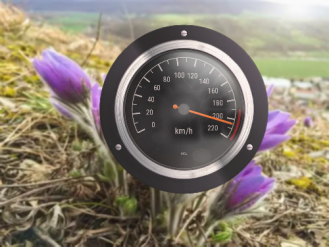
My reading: 205 km/h
